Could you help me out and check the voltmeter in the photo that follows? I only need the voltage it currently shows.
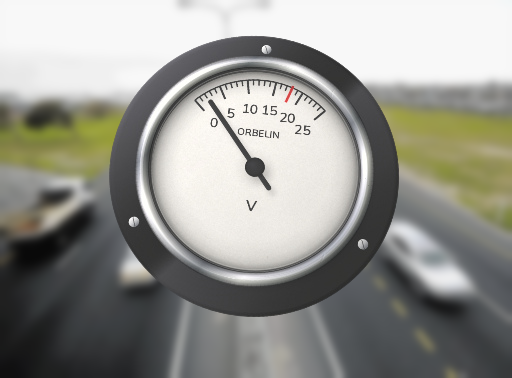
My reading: 2 V
